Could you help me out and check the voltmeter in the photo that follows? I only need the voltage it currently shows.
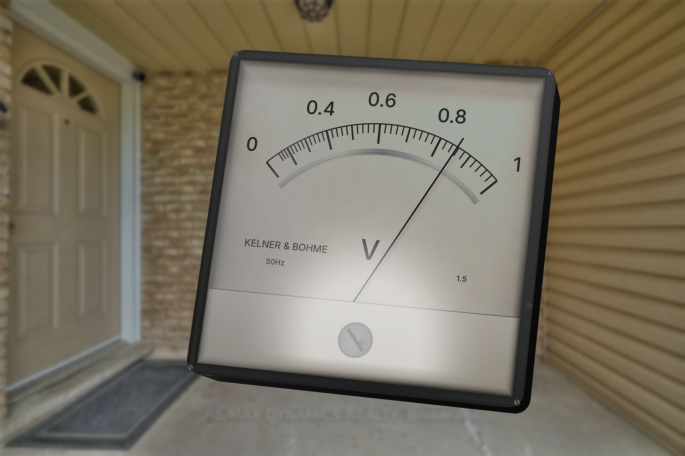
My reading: 0.86 V
